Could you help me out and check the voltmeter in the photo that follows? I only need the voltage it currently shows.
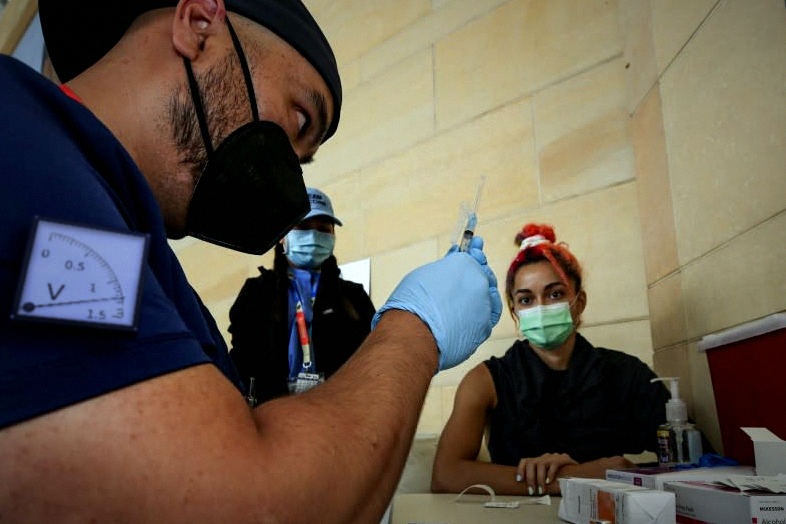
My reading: 1.25 V
